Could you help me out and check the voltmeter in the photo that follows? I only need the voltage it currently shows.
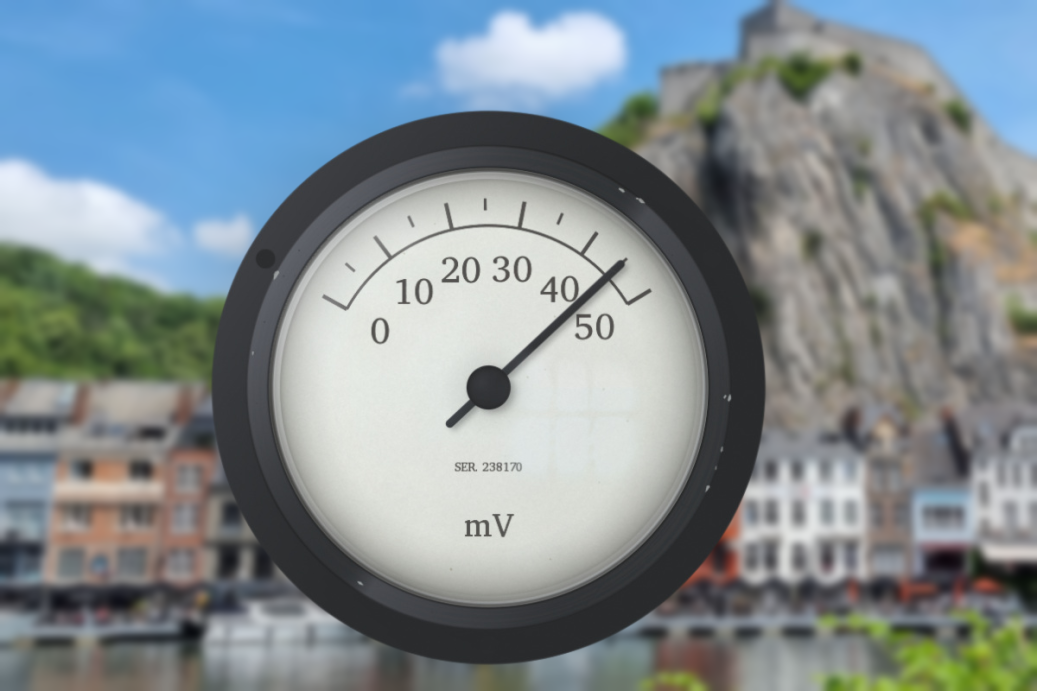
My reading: 45 mV
